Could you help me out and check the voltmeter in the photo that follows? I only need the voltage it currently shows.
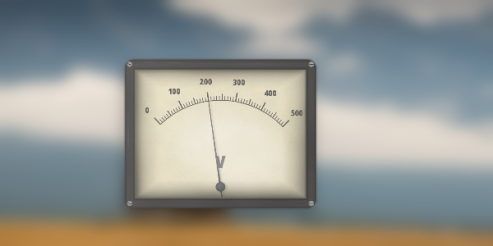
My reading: 200 V
